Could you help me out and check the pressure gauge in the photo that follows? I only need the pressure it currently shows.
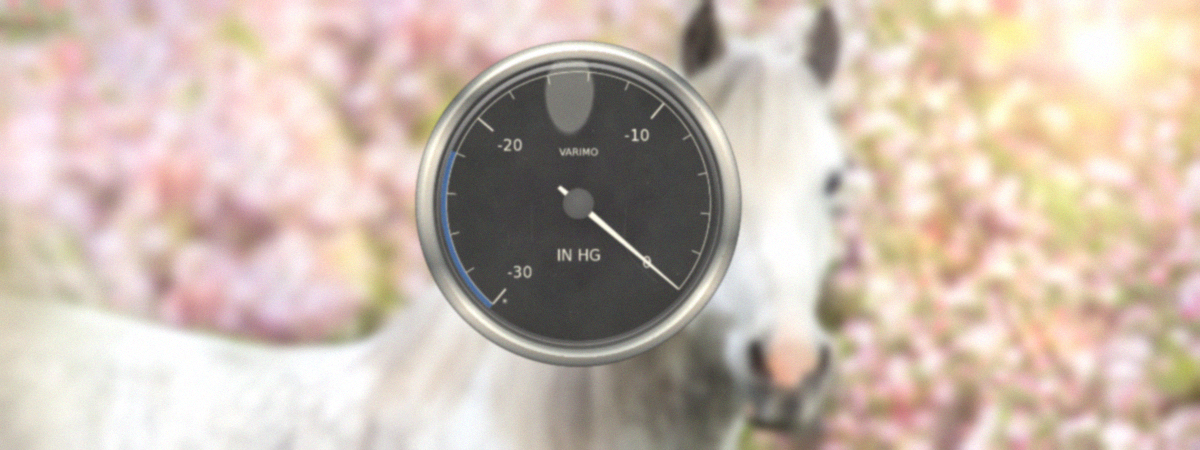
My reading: 0 inHg
